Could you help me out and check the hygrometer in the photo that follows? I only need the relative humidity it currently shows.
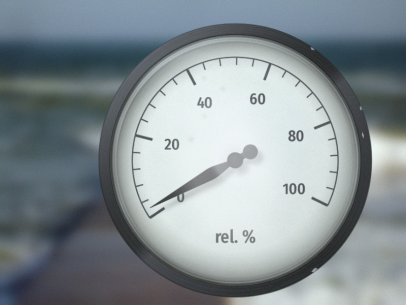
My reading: 2 %
